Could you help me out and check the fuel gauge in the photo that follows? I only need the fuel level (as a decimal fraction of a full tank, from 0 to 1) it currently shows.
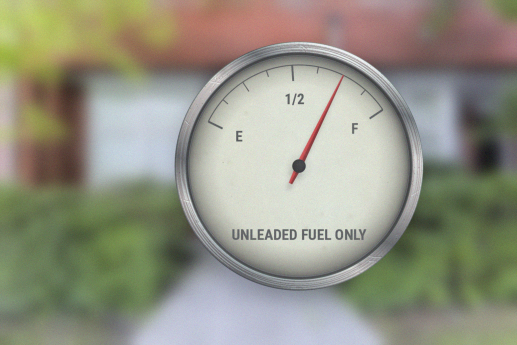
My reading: 0.75
